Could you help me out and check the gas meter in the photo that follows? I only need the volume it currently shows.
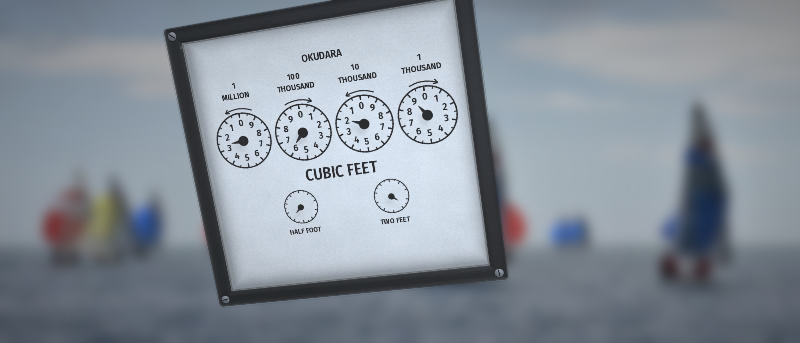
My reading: 261900 ft³
